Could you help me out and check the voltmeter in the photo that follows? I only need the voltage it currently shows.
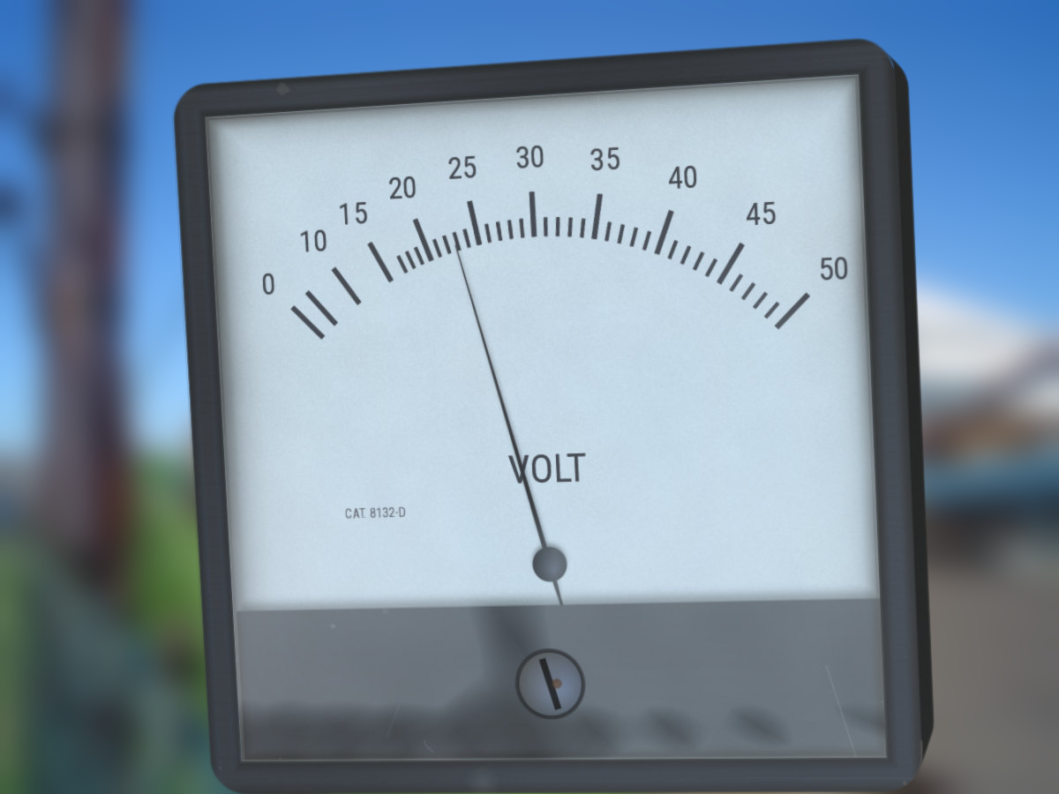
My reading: 23 V
